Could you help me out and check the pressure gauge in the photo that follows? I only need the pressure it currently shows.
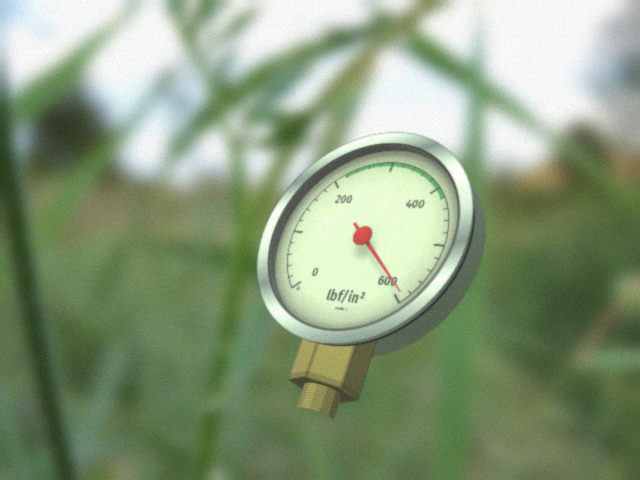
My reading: 590 psi
